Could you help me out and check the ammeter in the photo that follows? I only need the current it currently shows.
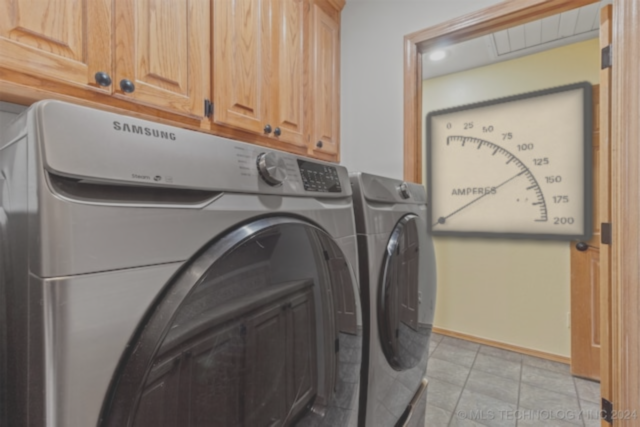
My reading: 125 A
